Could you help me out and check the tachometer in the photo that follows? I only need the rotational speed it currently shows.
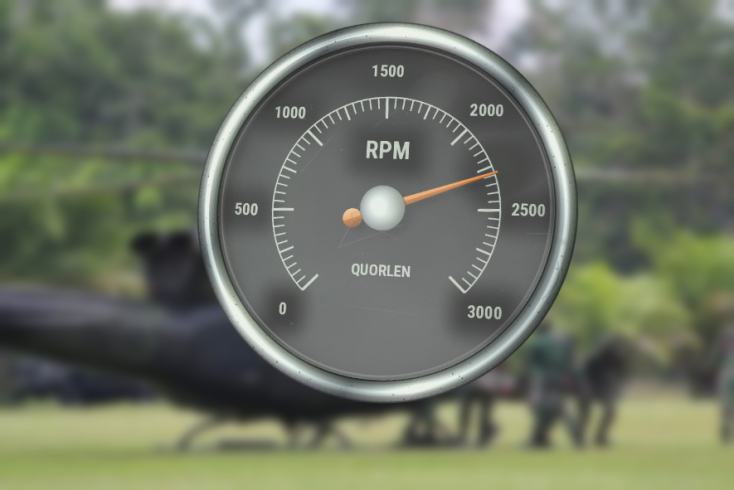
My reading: 2300 rpm
